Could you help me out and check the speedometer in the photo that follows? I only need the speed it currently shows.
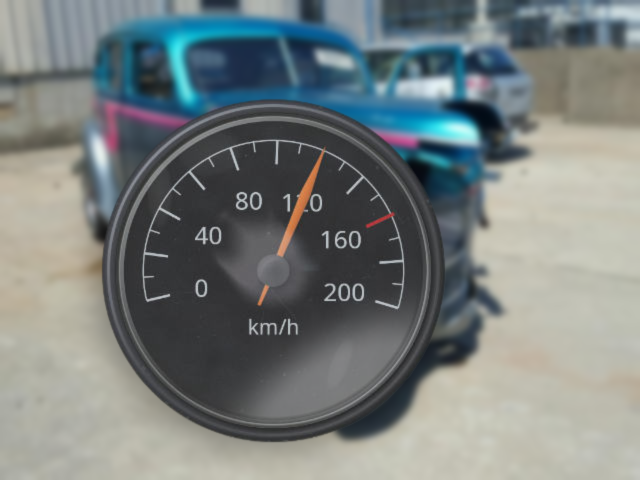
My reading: 120 km/h
